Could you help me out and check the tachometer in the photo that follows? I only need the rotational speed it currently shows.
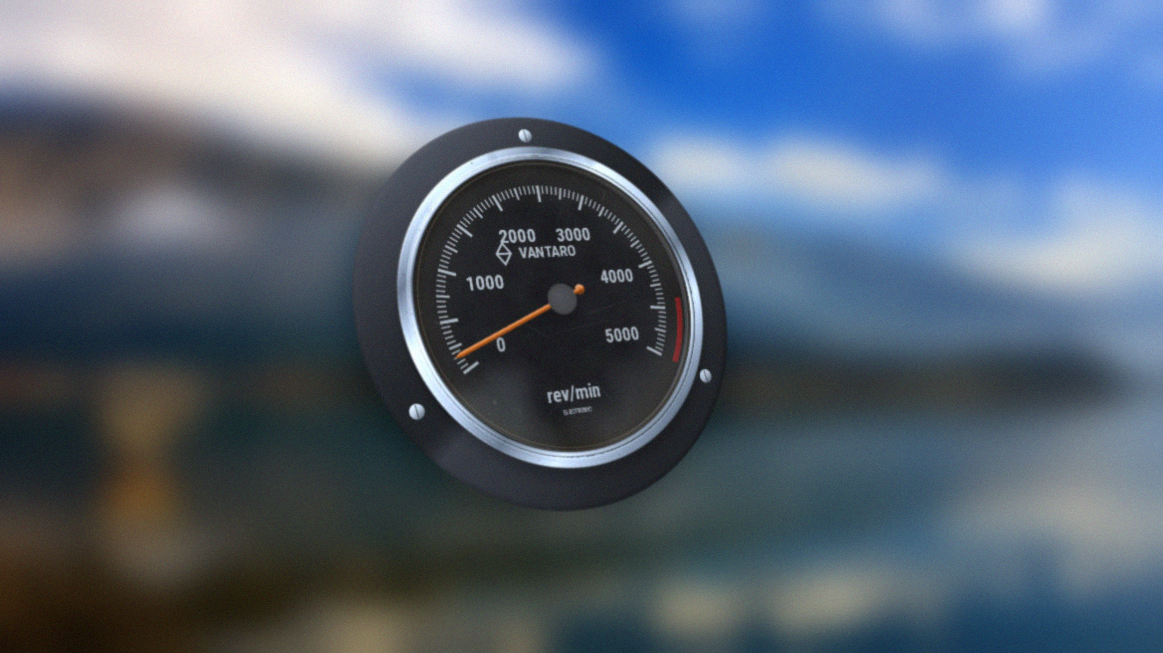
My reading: 150 rpm
